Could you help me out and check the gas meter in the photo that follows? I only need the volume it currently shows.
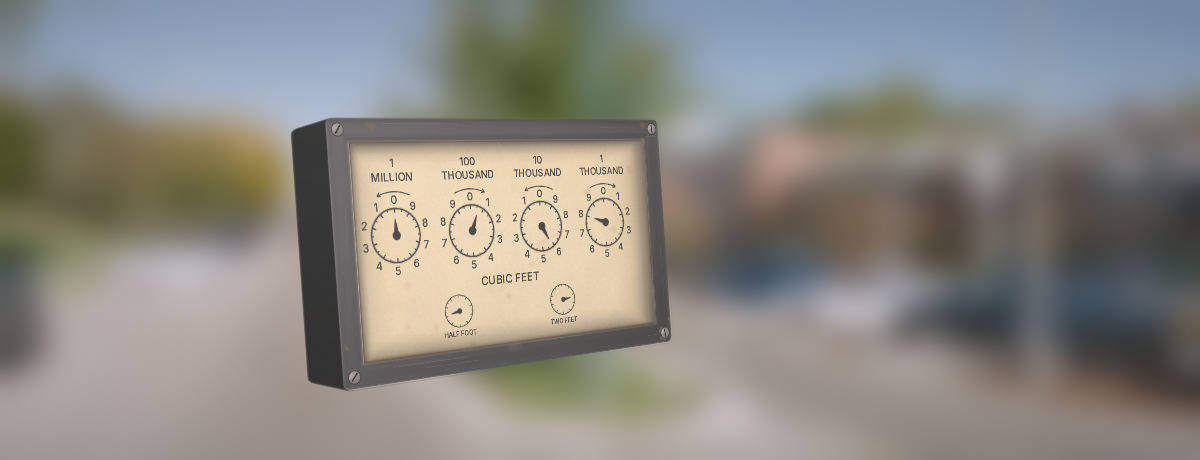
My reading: 5800 ft³
